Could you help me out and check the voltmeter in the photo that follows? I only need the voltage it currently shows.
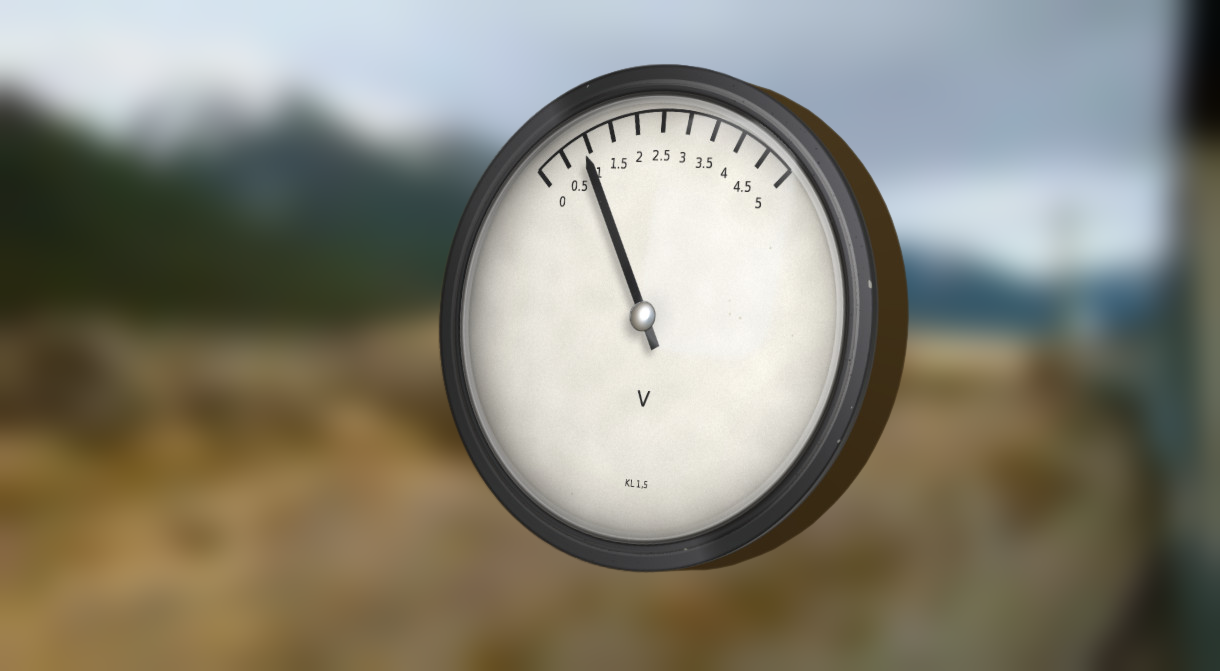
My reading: 1 V
